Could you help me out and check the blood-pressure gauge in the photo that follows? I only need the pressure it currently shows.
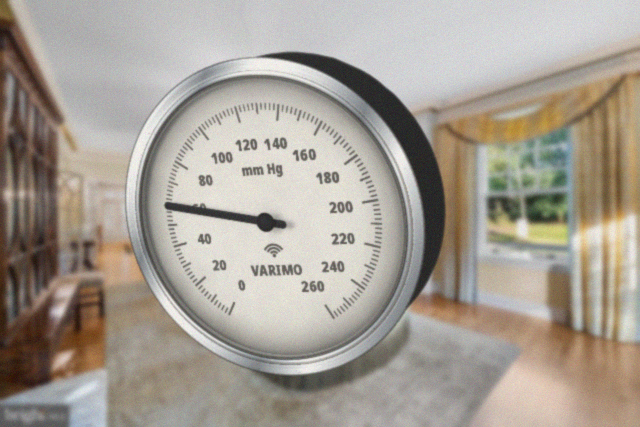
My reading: 60 mmHg
